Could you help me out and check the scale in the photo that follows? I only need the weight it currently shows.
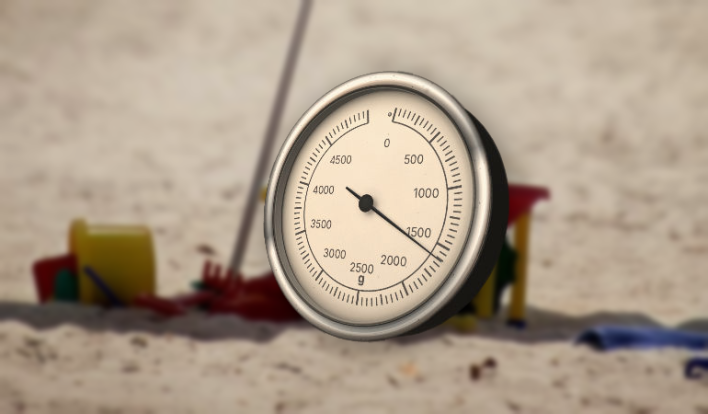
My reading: 1600 g
